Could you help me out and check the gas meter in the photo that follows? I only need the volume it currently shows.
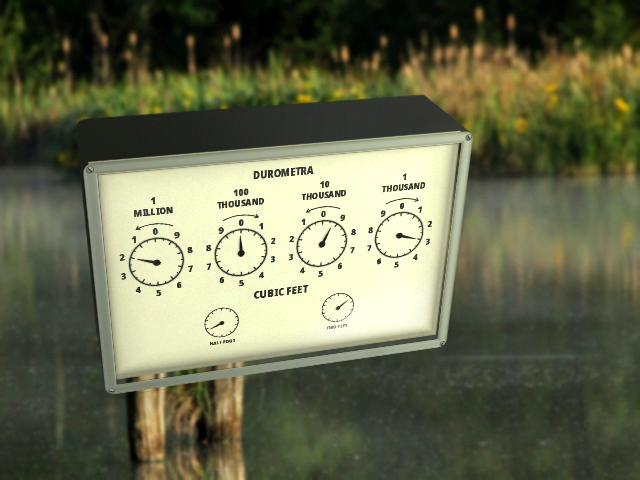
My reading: 199300 ft³
